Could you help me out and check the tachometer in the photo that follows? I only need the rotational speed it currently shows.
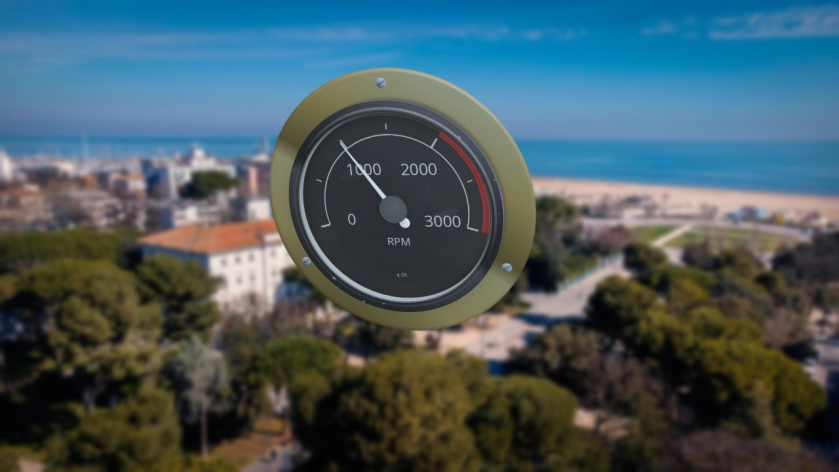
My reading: 1000 rpm
